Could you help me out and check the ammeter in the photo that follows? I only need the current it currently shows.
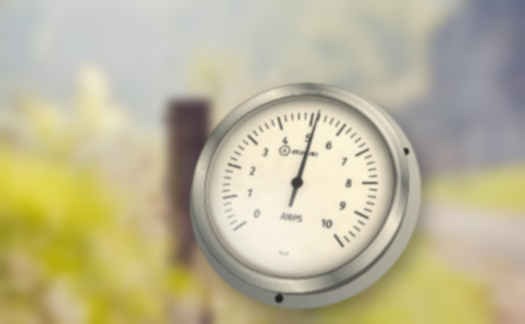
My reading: 5.2 A
